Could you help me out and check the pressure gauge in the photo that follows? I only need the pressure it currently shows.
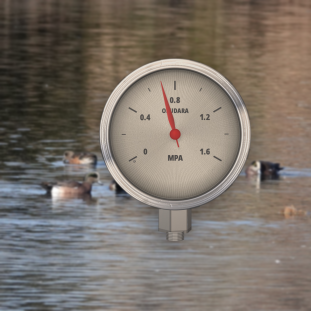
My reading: 0.7 MPa
